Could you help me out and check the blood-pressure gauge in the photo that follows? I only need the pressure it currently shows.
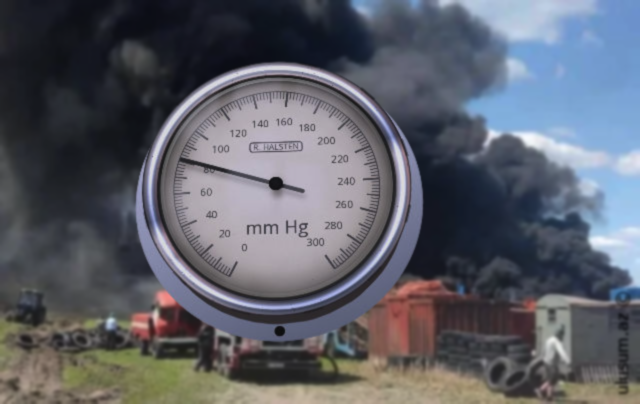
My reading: 80 mmHg
